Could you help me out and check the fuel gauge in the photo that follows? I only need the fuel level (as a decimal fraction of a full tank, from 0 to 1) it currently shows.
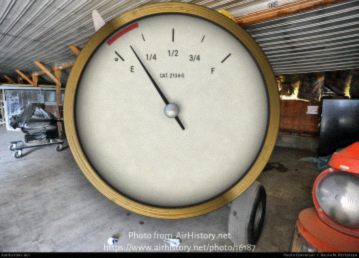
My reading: 0.125
